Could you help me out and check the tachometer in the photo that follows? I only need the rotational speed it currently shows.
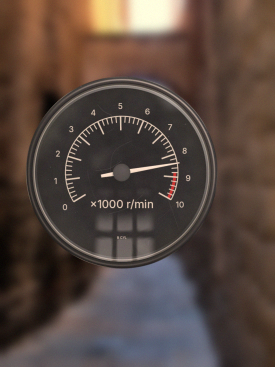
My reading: 8400 rpm
